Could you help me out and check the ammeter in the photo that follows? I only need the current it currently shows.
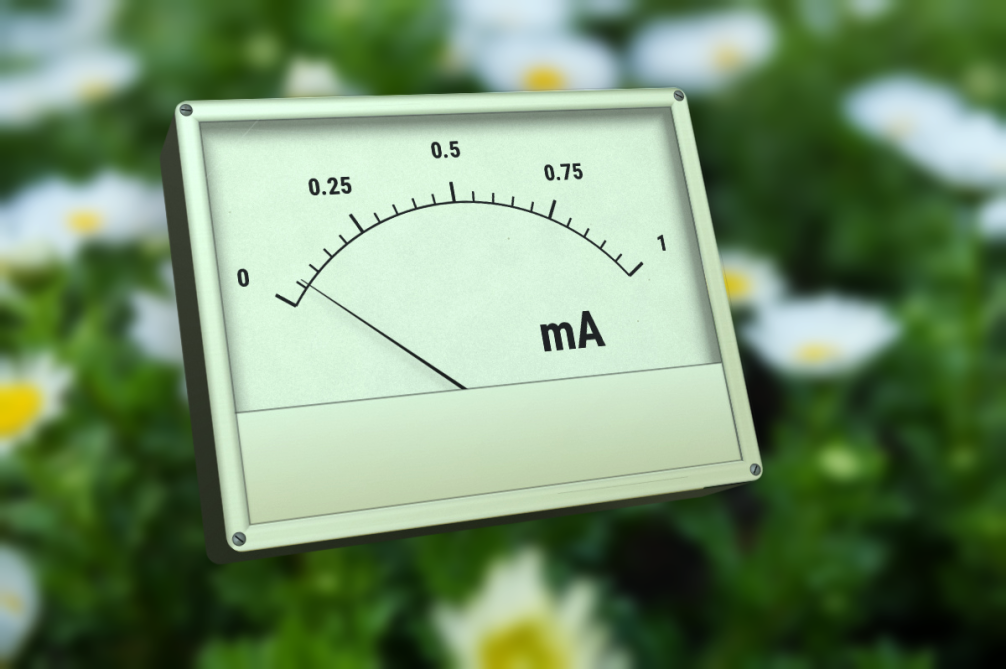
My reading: 0.05 mA
